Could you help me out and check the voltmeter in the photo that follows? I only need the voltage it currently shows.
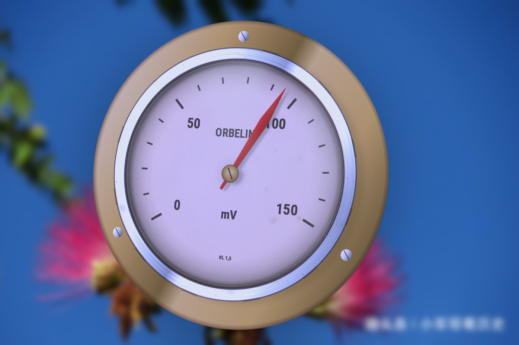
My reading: 95 mV
